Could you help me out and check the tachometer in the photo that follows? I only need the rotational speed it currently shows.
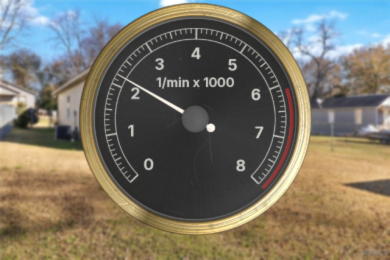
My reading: 2200 rpm
